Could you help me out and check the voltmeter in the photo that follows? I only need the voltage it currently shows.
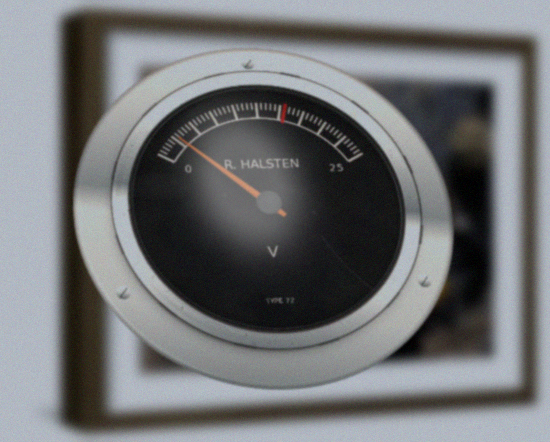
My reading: 2.5 V
